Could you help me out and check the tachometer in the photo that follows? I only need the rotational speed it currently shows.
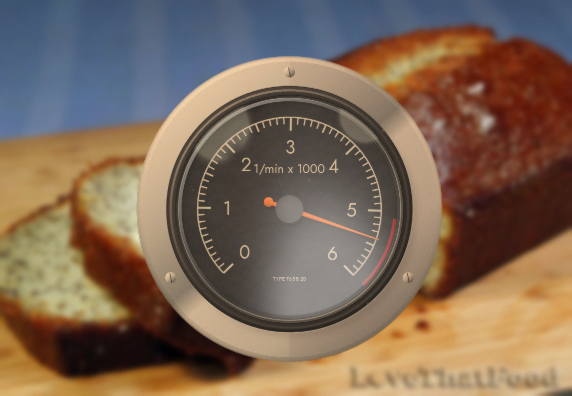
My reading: 5400 rpm
